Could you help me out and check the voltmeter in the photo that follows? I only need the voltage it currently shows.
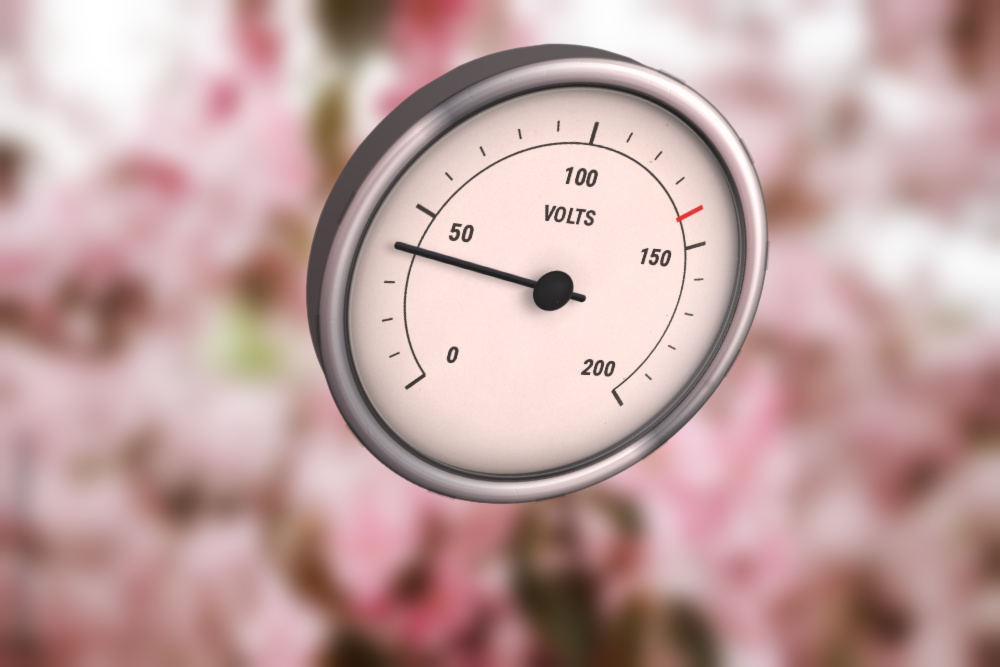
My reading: 40 V
